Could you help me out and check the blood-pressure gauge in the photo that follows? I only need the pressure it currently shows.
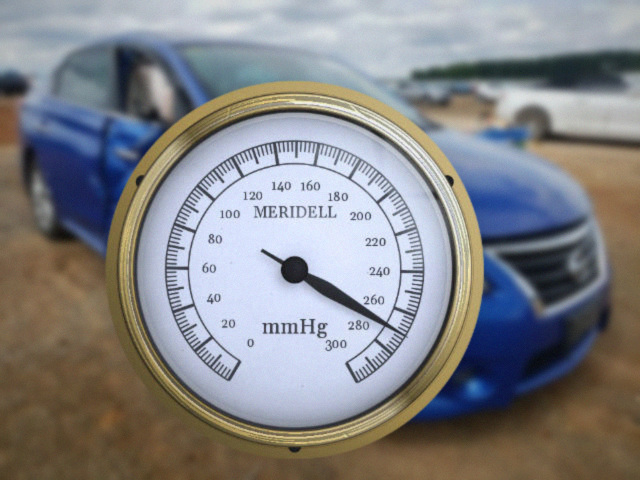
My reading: 270 mmHg
